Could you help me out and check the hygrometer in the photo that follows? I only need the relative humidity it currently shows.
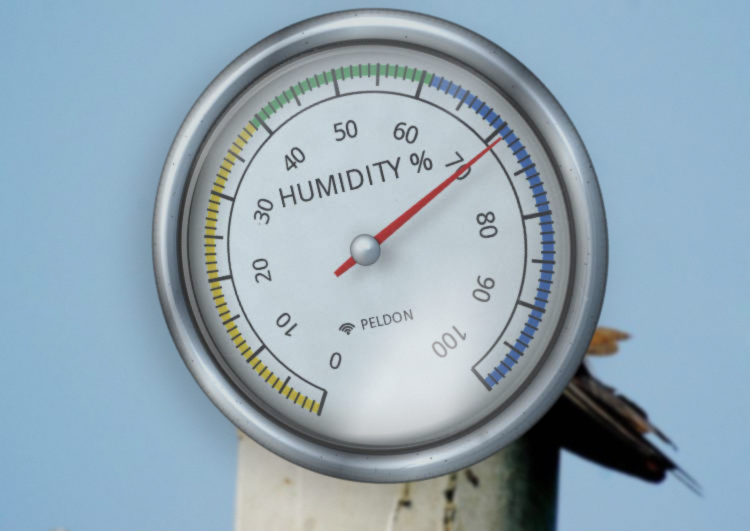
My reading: 71 %
